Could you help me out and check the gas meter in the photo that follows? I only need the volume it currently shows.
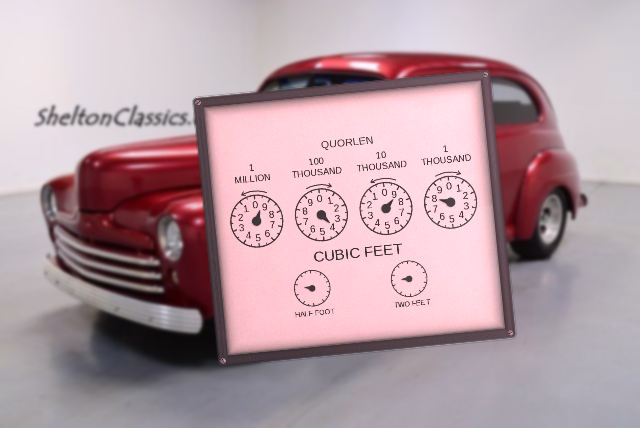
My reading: 938800 ft³
